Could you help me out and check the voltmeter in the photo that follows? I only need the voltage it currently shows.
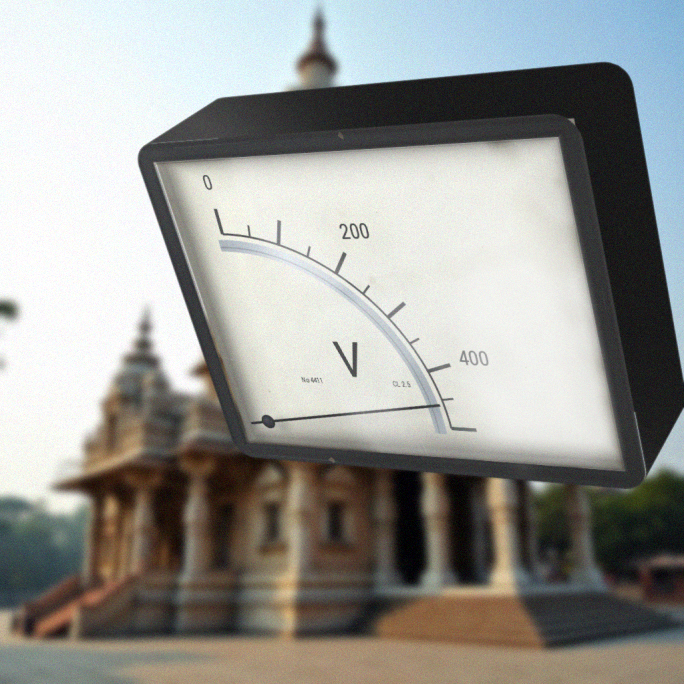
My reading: 450 V
